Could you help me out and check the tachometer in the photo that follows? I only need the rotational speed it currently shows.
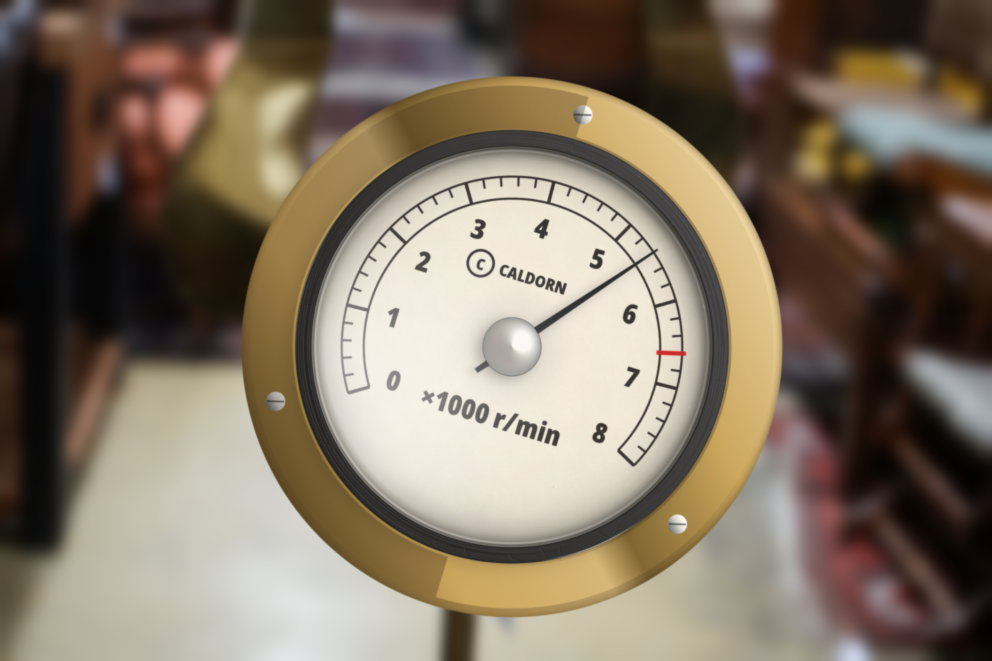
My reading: 5400 rpm
